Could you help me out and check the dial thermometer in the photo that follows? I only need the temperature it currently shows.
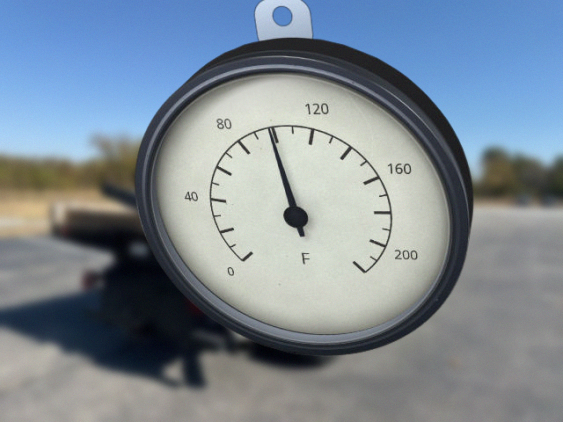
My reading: 100 °F
